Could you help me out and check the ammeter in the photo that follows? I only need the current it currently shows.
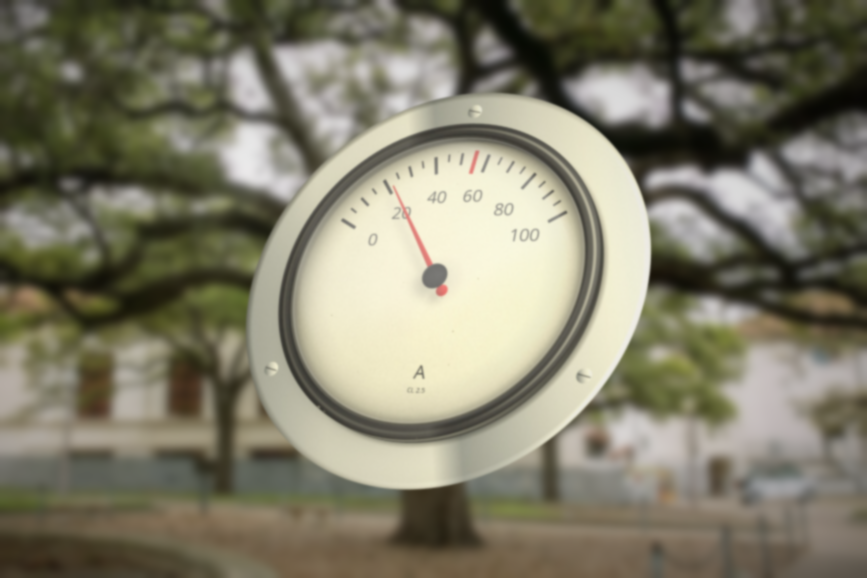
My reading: 22.5 A
